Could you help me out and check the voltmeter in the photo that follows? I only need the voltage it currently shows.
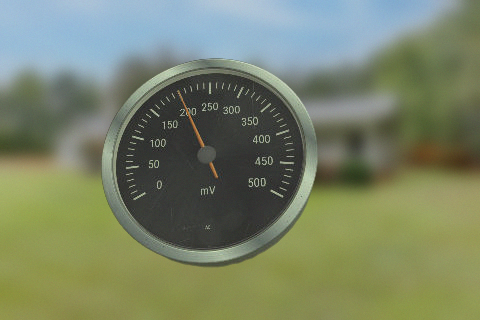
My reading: 200 mV
